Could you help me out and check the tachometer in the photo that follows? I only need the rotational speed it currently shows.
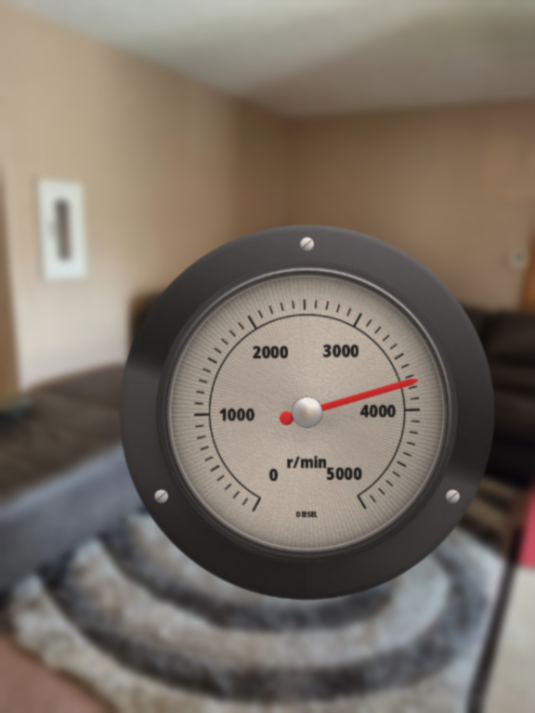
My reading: 3750 rpm
